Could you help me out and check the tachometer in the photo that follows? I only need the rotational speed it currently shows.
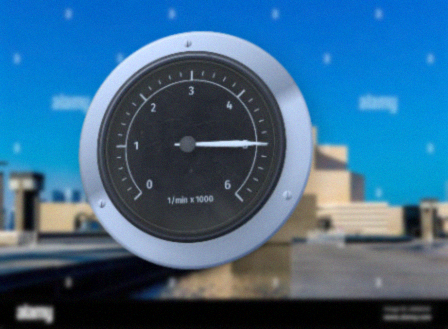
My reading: 5000 rpm
